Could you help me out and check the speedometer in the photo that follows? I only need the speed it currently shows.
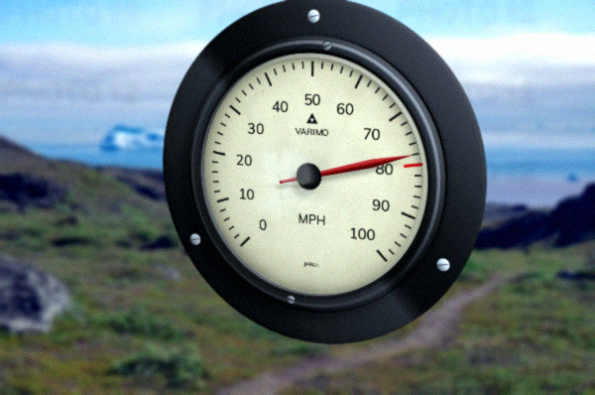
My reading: 78 mph
